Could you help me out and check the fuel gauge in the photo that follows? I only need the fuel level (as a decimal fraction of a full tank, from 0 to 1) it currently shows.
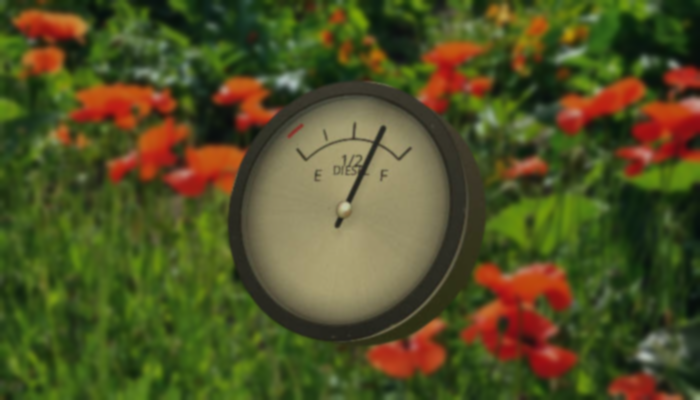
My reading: 0.75
